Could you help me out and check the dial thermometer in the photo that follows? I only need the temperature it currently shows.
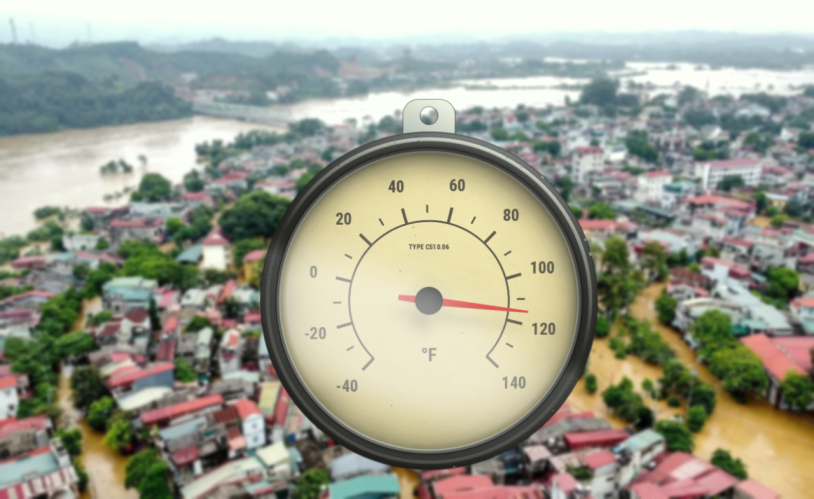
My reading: 115 °F
